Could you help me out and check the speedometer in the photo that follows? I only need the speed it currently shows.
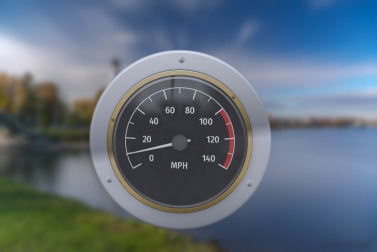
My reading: 10 mph
